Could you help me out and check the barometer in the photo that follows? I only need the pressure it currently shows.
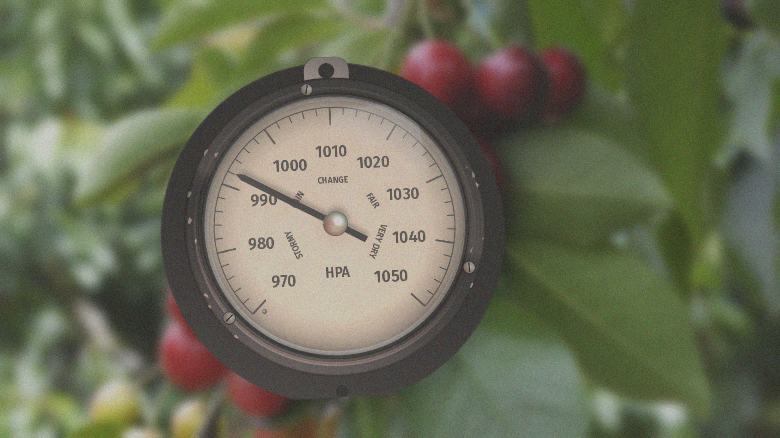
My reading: 992 hPa
